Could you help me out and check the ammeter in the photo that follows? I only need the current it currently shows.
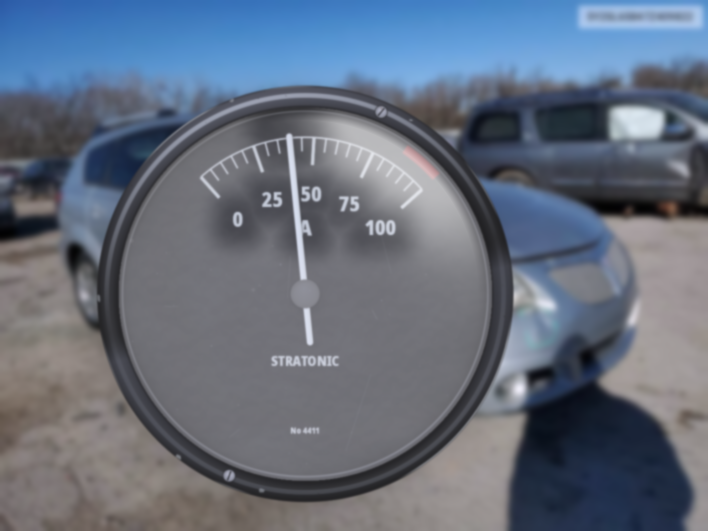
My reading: 40 A
